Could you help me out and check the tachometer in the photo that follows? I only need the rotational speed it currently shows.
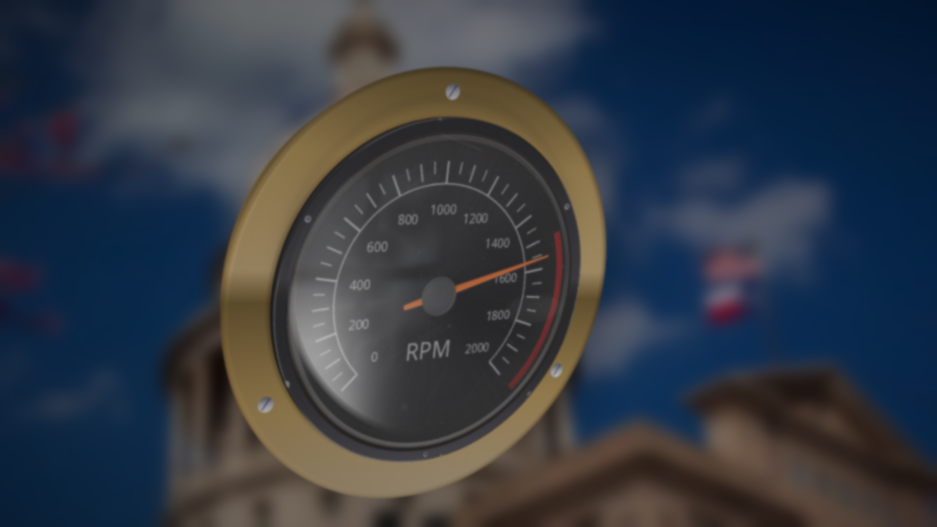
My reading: 1550 rpm
